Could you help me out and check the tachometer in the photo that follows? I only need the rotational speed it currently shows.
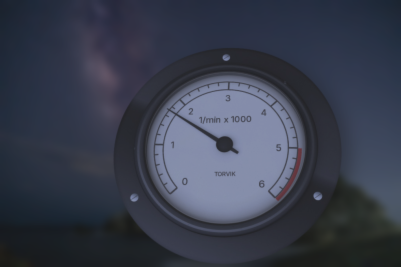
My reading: 1700 rpm
